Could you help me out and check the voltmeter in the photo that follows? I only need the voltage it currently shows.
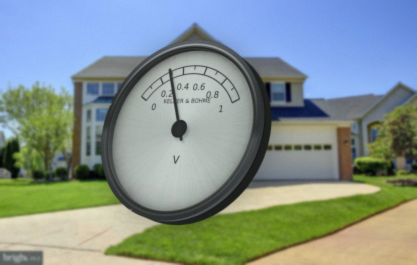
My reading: 0.3 V
